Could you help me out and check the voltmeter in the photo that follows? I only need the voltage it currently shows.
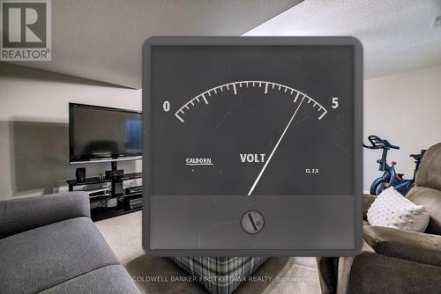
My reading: 4.2 V
